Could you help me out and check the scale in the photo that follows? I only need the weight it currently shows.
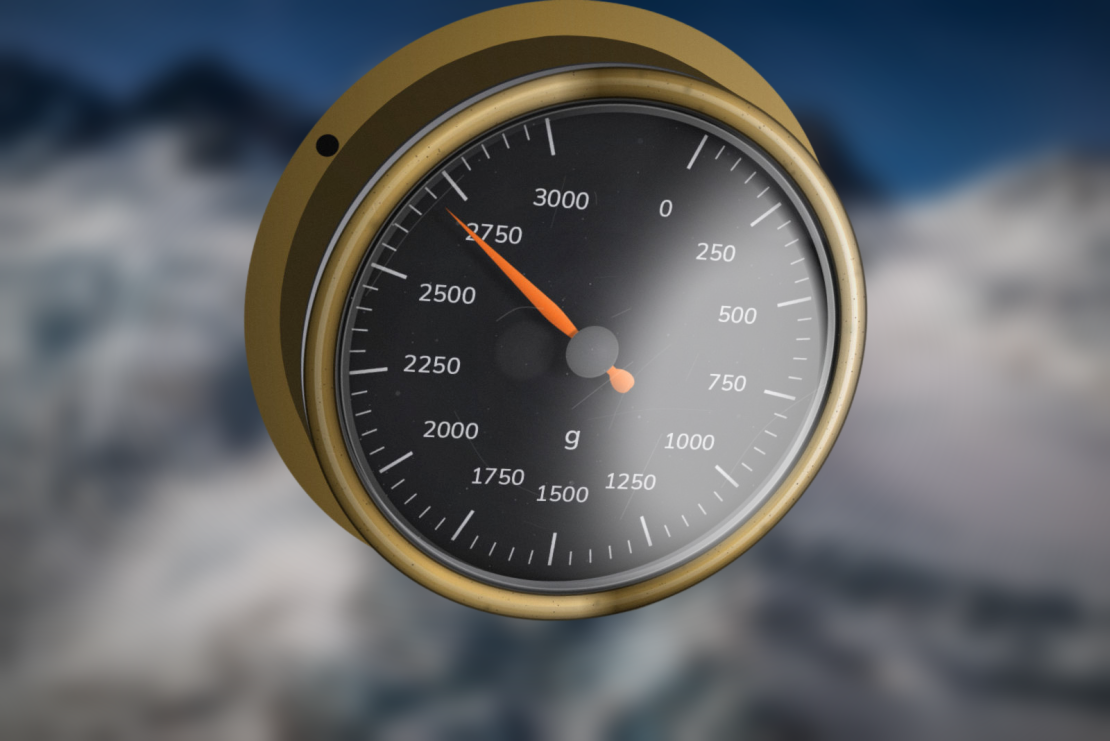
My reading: 2700 g
